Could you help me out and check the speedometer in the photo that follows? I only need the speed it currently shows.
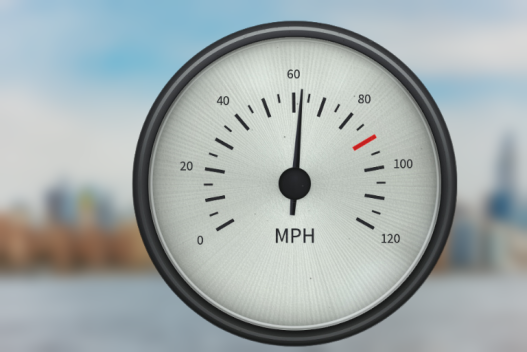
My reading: 62.5 mph
